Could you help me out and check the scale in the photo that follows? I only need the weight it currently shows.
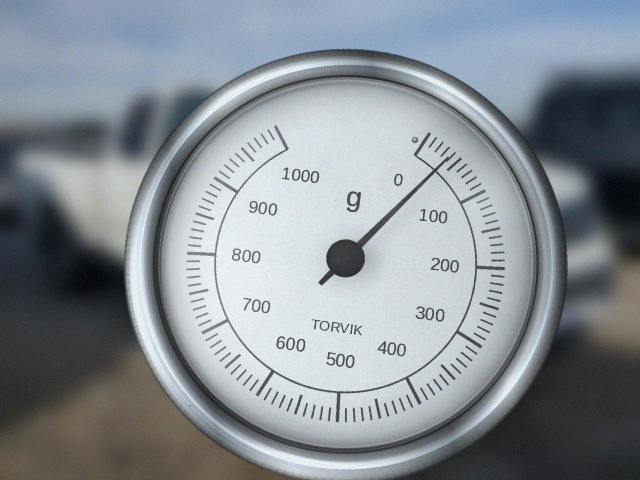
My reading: 40 g
